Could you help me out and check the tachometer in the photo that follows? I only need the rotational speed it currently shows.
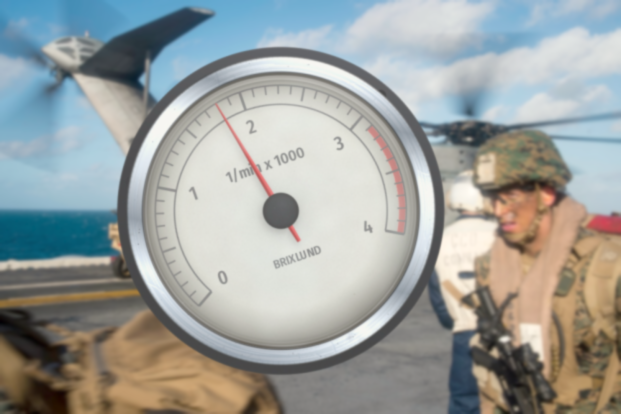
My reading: 1800 rpm
